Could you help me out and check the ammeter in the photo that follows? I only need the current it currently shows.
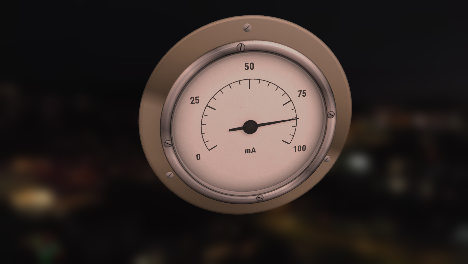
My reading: 85 mA
